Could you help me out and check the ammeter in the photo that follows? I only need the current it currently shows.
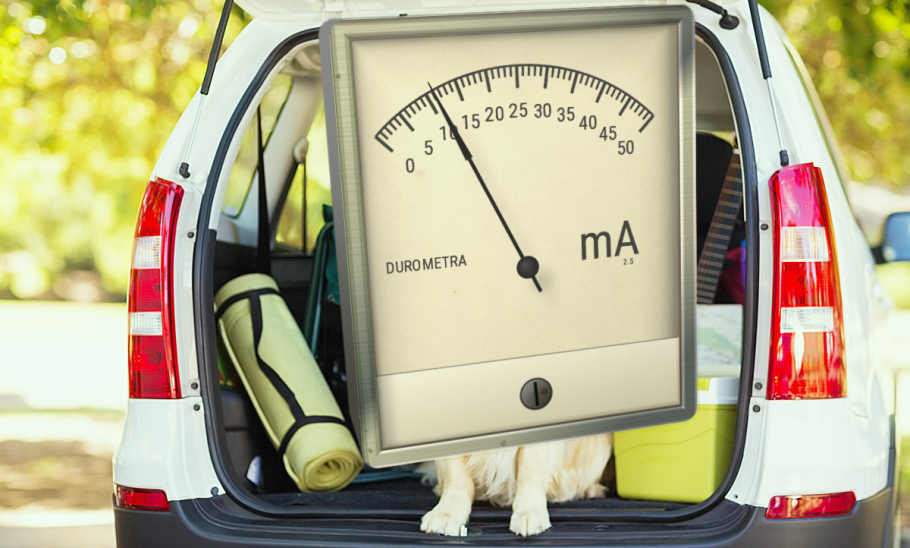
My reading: 11 mA
